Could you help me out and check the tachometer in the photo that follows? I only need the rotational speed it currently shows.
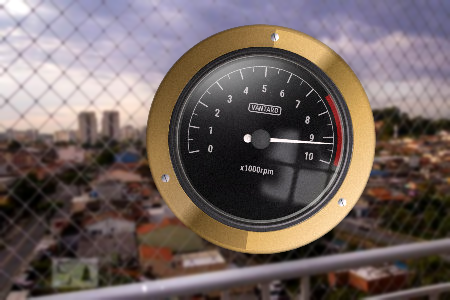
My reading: 9250 rpm
